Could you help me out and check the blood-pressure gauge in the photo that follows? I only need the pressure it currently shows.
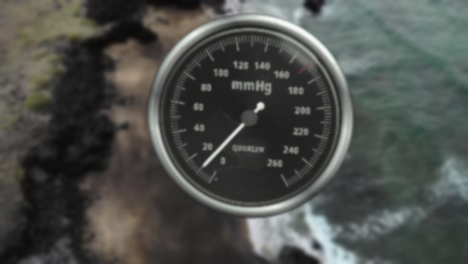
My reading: 10 mmHg
